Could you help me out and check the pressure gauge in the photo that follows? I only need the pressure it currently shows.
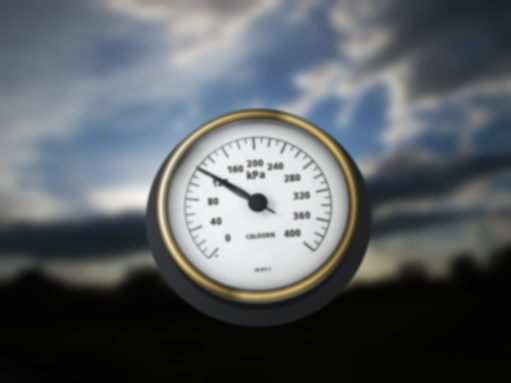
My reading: 120 kPa
